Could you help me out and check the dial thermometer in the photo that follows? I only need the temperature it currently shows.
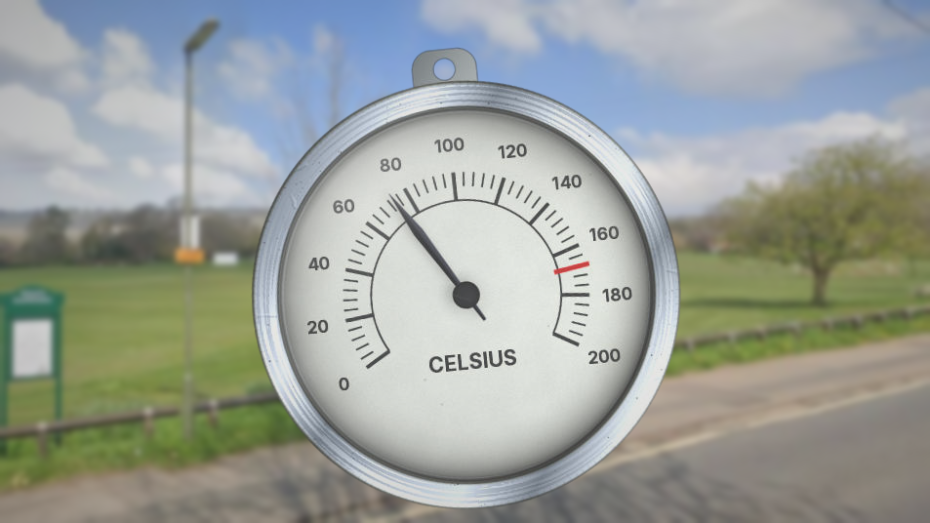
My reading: 74 °C
